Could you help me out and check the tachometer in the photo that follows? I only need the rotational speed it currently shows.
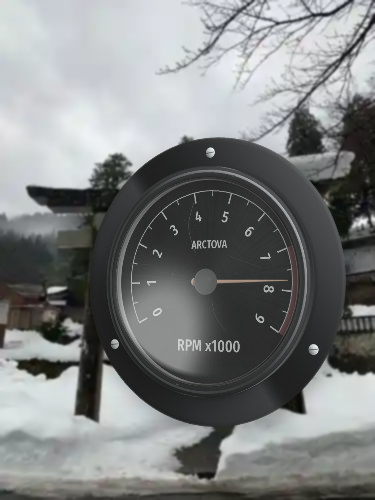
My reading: 7750 rpm
